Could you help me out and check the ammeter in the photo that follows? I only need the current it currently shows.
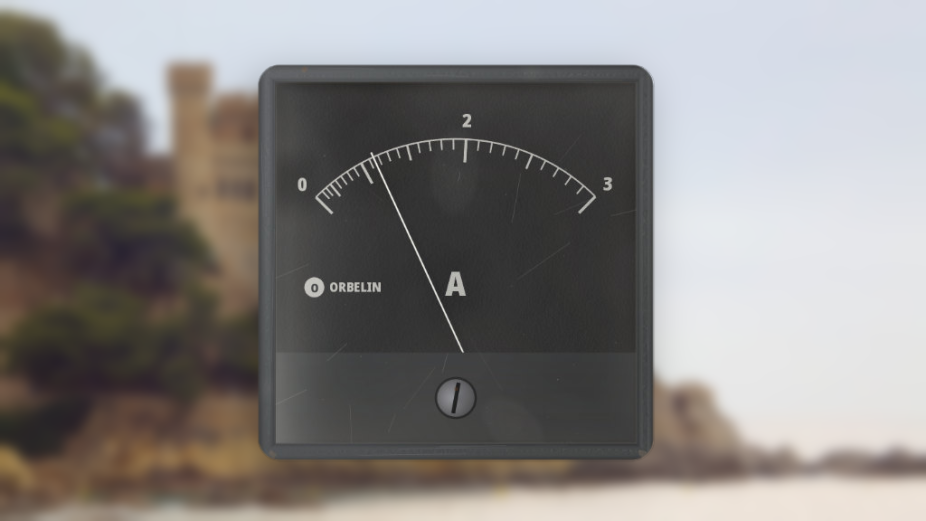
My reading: 1.15 A
